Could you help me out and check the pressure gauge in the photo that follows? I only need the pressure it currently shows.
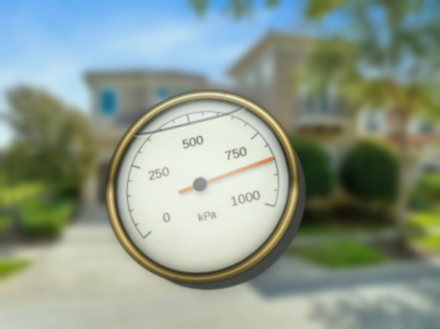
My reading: 850 kPa
